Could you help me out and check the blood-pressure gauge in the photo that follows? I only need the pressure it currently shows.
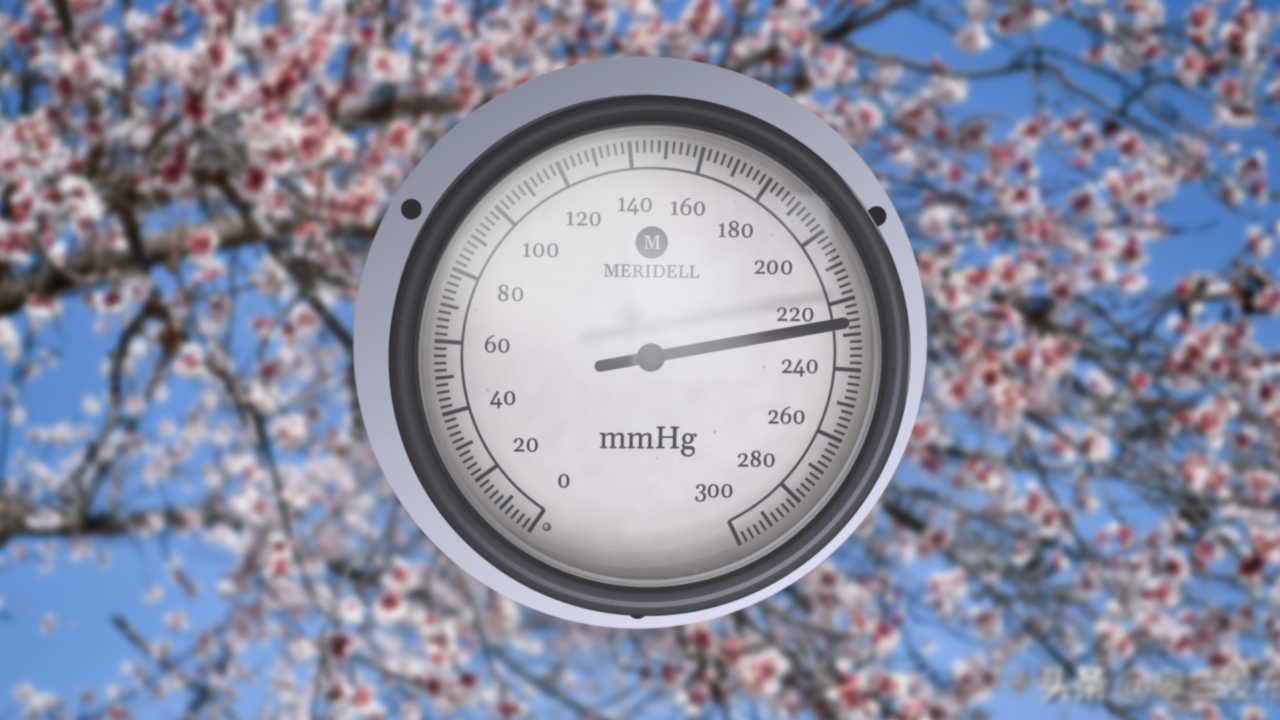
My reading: 226 mmHg
